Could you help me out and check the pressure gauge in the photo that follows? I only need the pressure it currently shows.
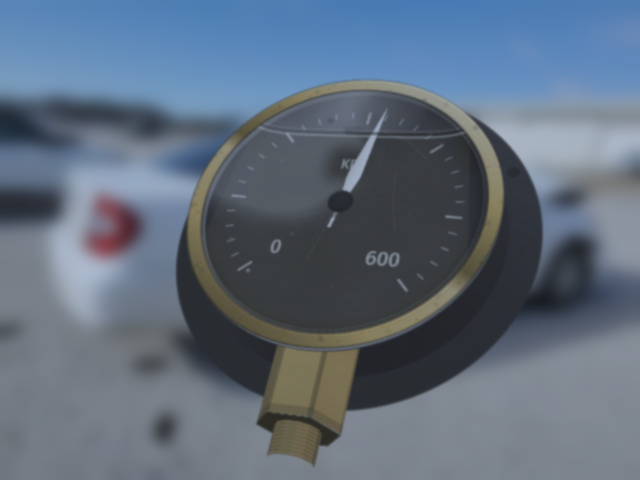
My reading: 320 kPa
